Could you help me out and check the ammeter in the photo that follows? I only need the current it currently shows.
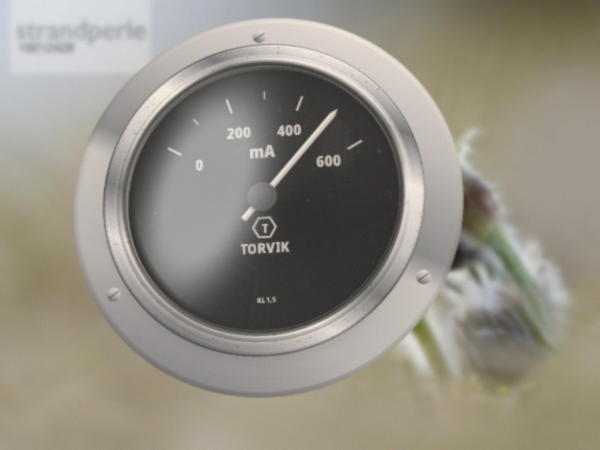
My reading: 500 mA
